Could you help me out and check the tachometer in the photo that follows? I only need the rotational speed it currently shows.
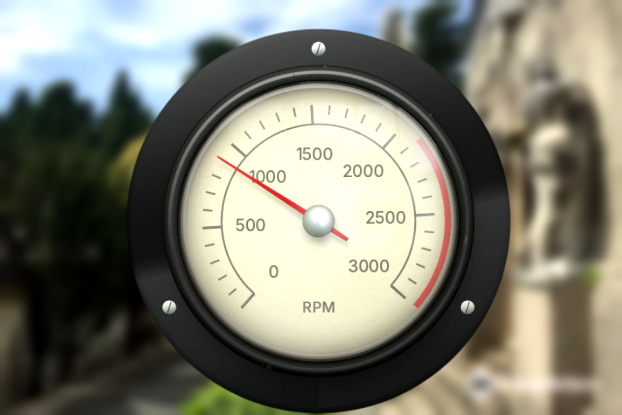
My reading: 900 rpm
